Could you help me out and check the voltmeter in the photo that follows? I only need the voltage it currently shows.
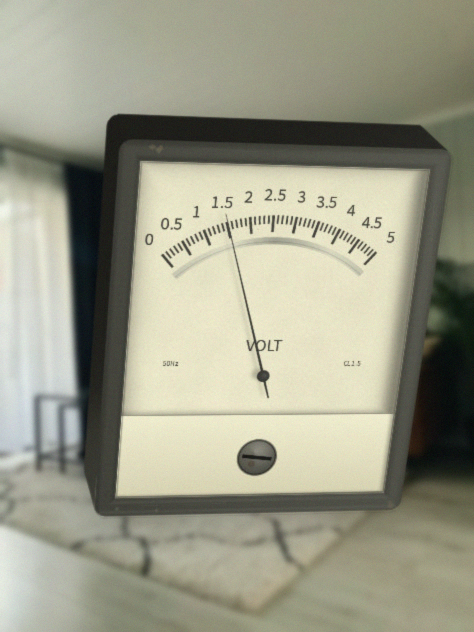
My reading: 1.5 V
